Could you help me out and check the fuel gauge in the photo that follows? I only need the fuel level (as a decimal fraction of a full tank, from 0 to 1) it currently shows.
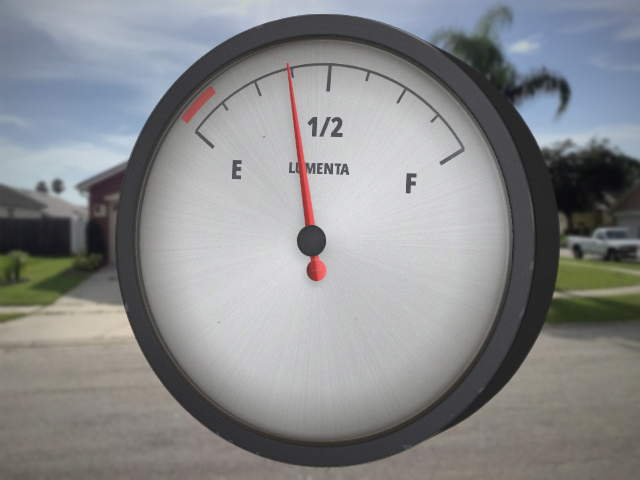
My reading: 0.375
